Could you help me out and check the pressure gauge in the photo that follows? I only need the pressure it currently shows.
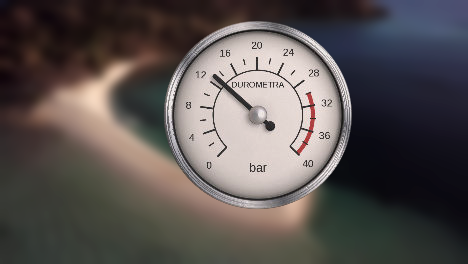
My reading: 13 bar
